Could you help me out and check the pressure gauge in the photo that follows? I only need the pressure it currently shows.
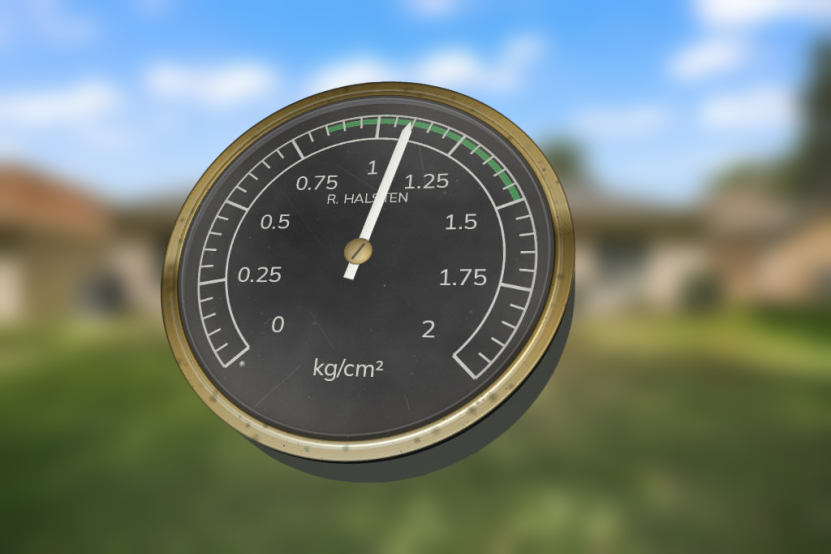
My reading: 1.1 kg/cm²
